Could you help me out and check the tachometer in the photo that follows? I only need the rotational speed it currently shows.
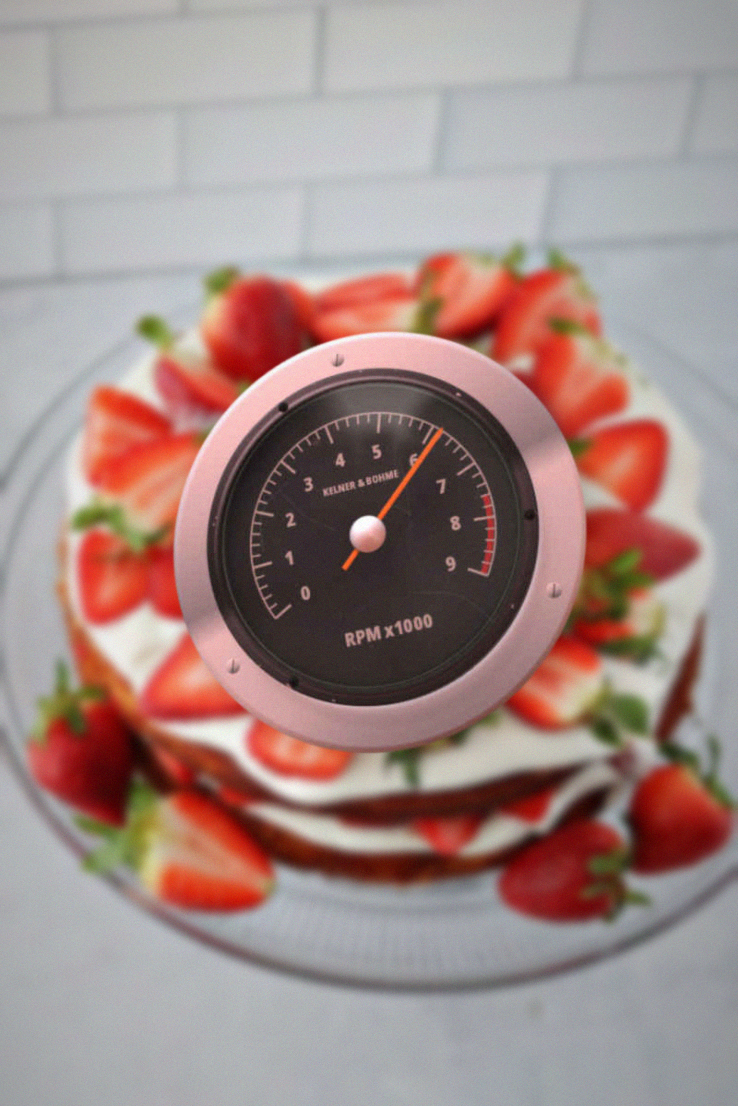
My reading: 6200 rpm
